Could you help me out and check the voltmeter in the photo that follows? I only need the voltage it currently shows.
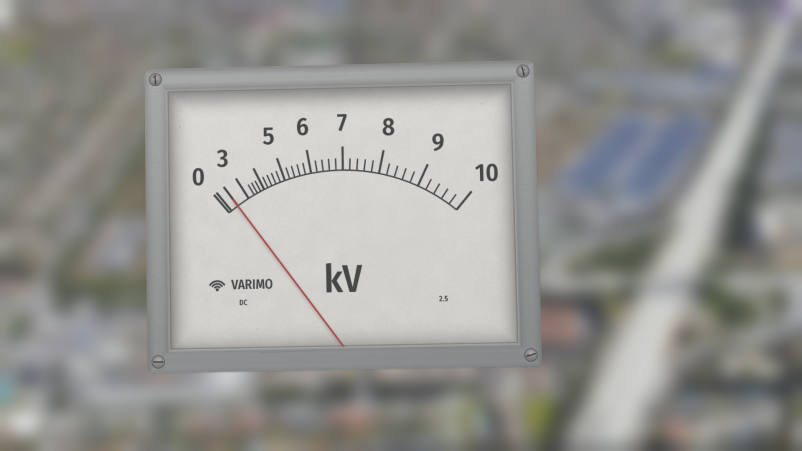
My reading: 2 kV
